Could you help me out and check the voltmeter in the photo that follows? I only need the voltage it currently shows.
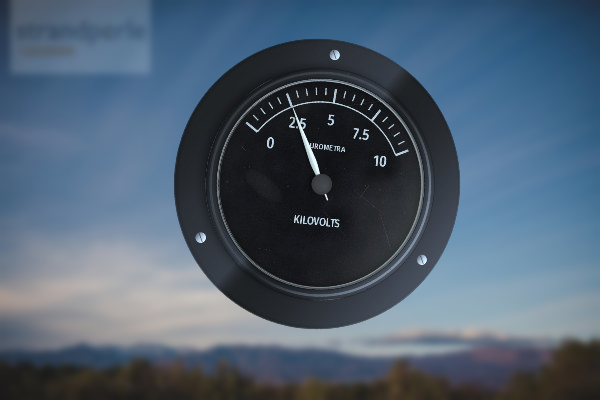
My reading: 2.5 kV
